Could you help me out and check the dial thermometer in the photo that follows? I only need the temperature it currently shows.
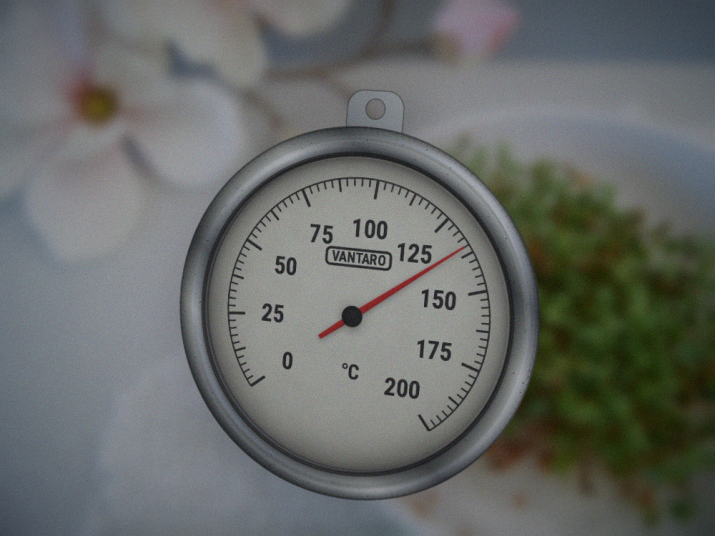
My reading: 135 °C
